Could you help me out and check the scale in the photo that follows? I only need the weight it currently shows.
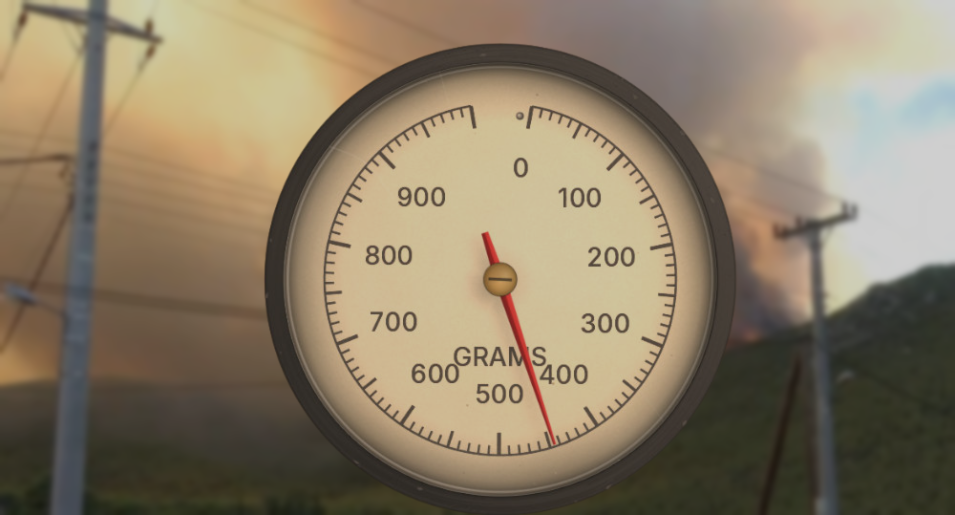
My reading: 445 g
